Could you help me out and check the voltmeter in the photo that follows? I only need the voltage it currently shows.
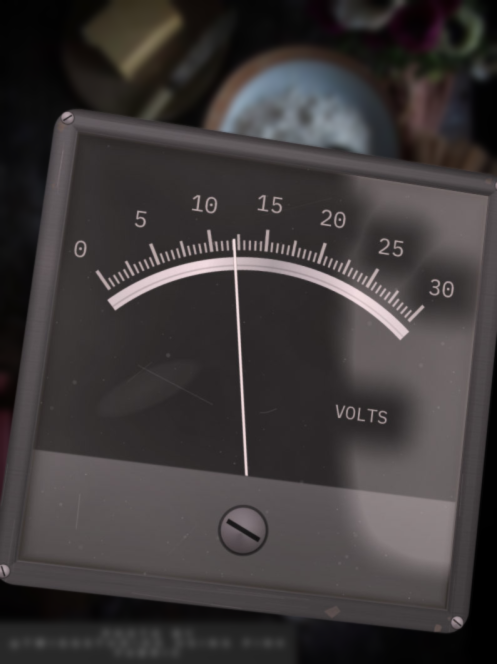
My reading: 12 V
